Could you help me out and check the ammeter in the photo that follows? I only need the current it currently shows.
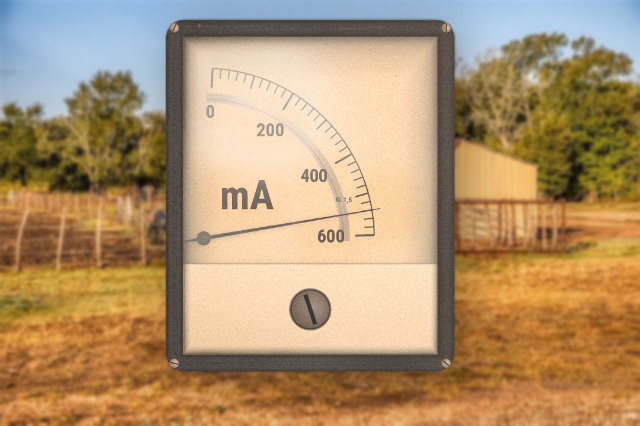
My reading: 540 mA
